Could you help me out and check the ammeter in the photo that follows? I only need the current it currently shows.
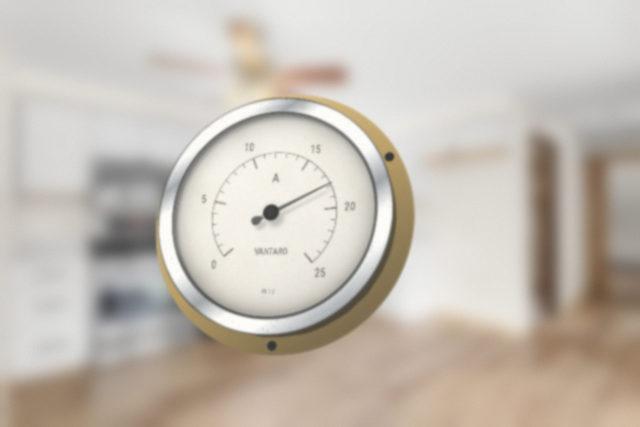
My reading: 18 A
